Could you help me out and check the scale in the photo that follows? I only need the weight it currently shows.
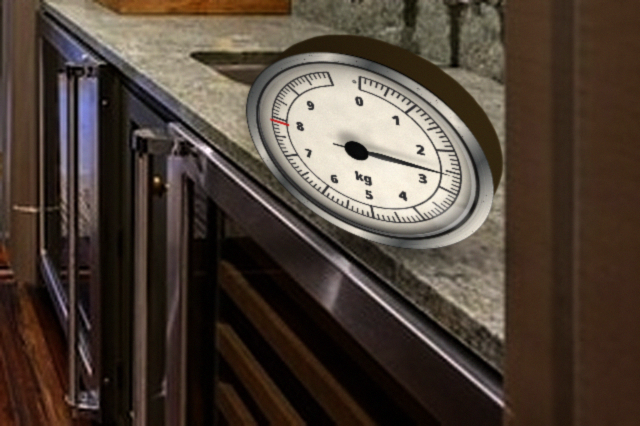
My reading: 2.5 kg
